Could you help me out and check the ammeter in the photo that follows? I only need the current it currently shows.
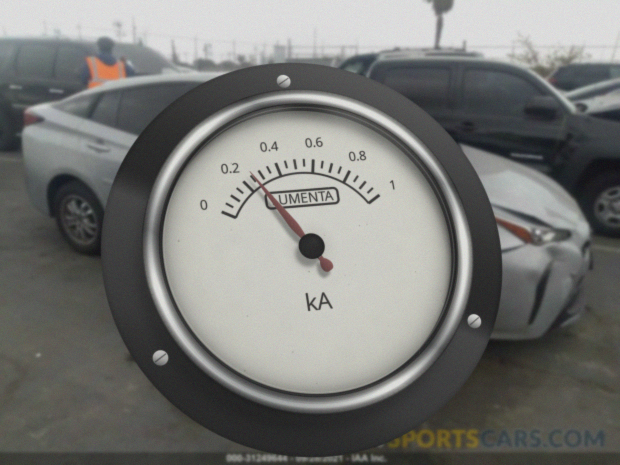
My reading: 0.25 kA
